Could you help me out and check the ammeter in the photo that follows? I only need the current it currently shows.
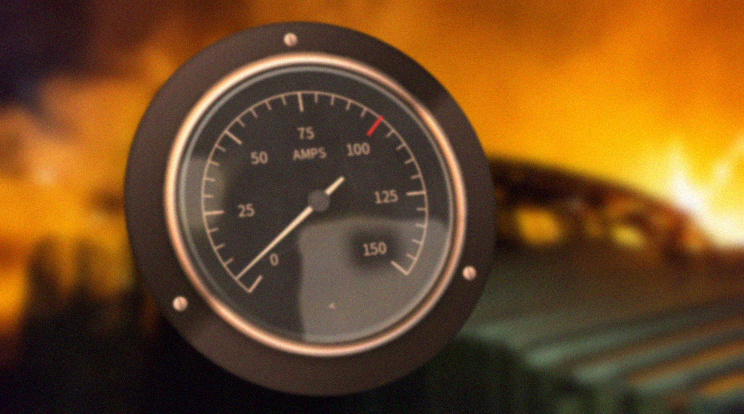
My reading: 5 A
